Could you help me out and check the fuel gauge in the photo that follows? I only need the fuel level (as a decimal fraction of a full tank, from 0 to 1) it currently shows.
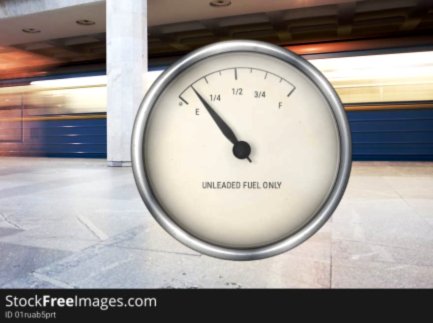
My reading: 0.125
